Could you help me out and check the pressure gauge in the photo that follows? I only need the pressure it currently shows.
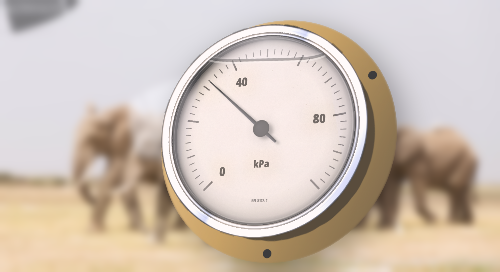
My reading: 32 kPa
